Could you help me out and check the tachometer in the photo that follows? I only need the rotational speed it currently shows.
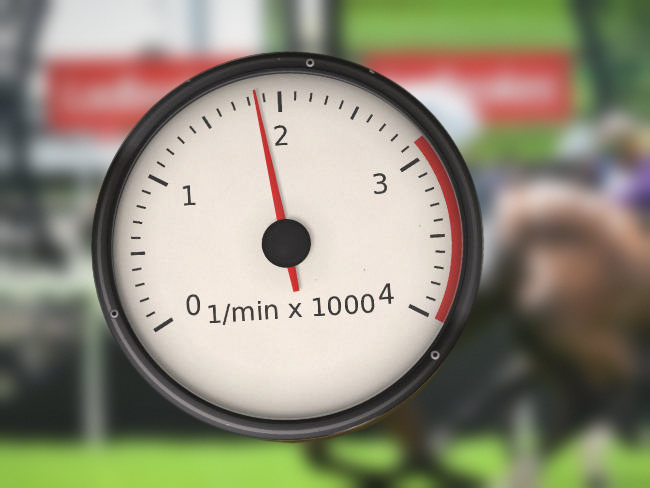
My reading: 1850 rpm
